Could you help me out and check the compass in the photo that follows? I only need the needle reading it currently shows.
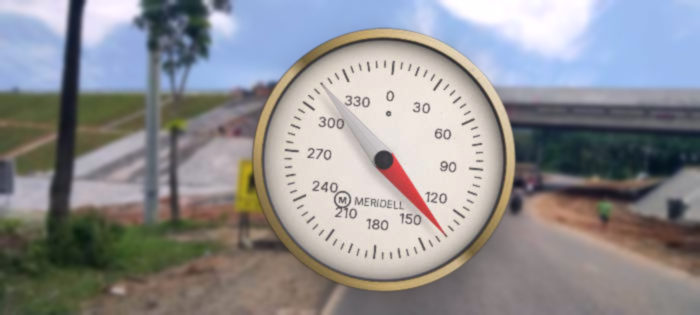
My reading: 135 °
